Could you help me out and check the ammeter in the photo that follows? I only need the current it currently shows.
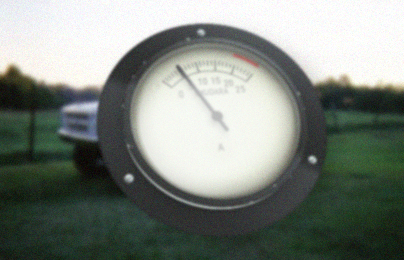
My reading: 5 A
